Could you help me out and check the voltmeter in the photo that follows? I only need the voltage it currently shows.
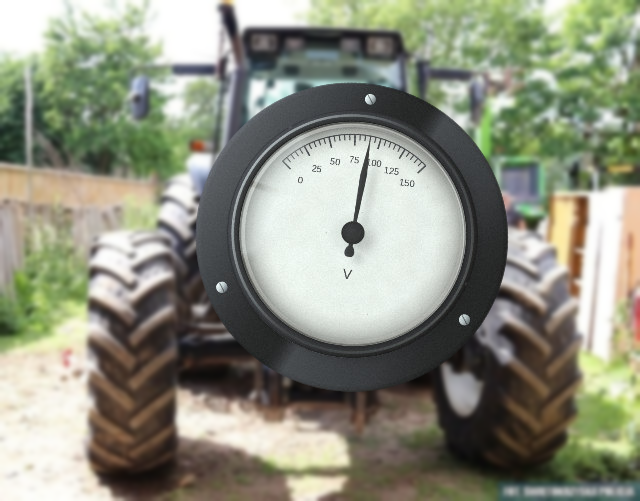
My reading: 90 V
